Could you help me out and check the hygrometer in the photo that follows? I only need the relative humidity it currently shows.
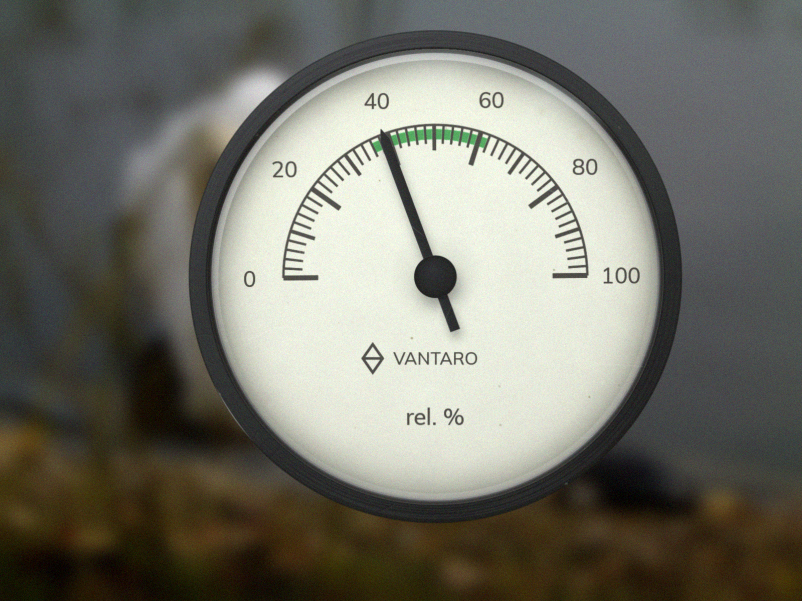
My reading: 39 %
